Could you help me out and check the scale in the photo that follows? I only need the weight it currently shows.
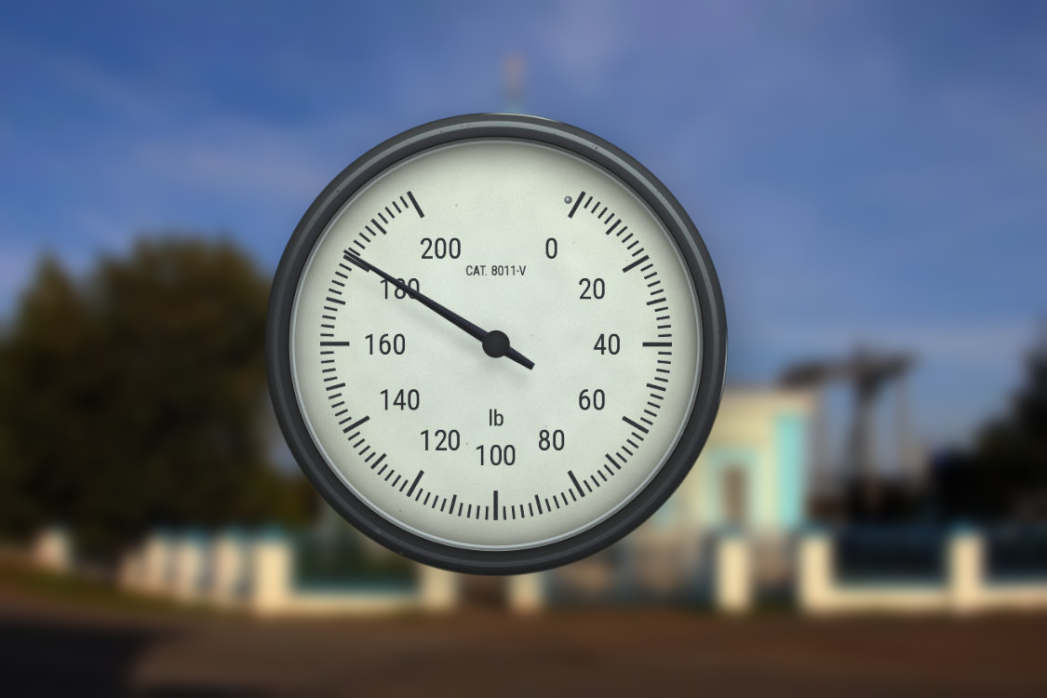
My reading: 181 lb
